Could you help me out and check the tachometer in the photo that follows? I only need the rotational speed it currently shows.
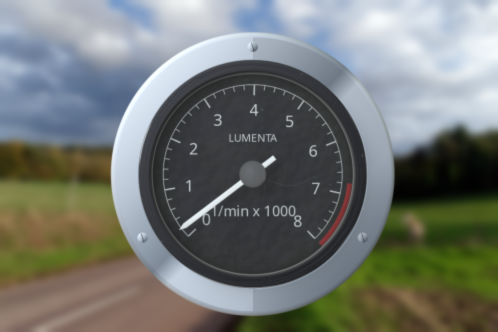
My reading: 200 rpm
